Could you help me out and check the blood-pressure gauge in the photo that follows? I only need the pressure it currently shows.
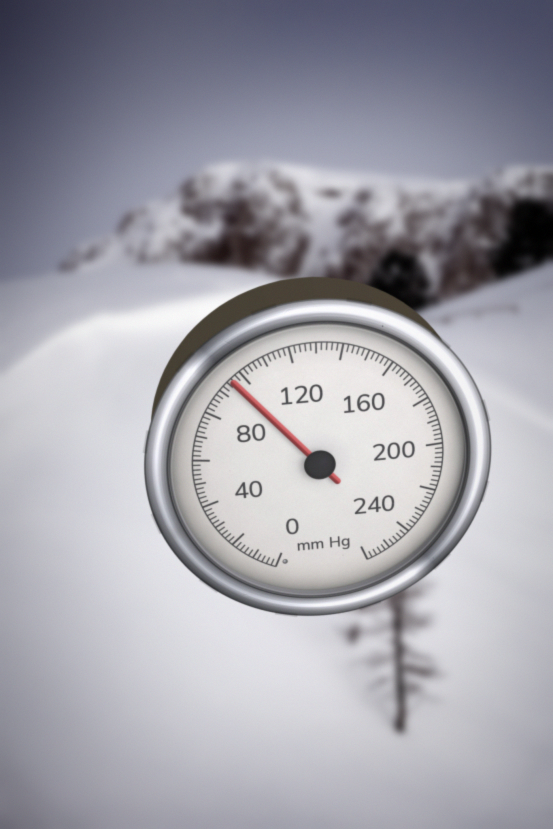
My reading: 96 mmHg
